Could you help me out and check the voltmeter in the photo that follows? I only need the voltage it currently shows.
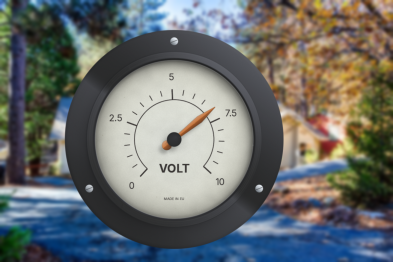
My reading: 7 V
